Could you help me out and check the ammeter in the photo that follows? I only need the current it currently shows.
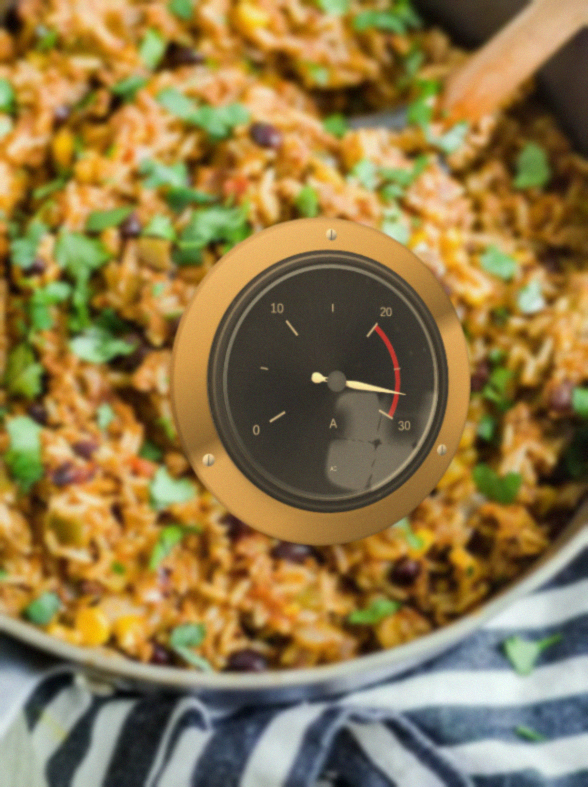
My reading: 27.5 A
